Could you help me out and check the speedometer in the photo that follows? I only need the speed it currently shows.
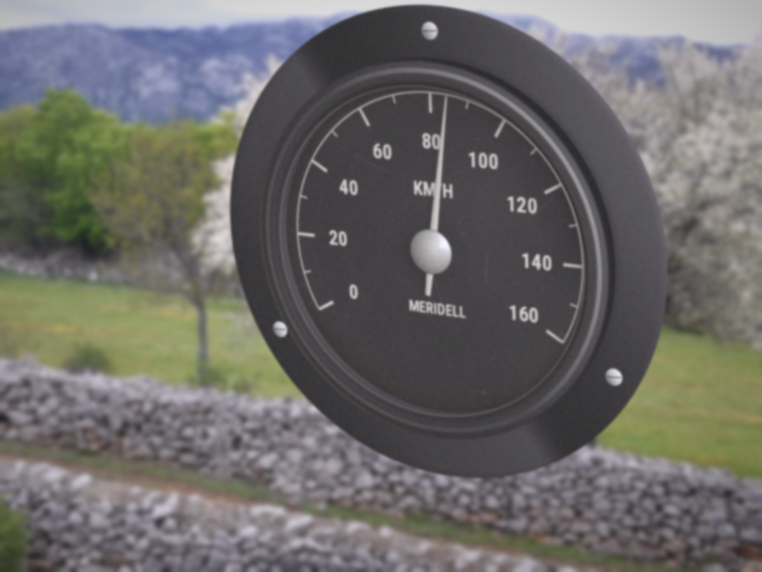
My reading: 85 km/h
